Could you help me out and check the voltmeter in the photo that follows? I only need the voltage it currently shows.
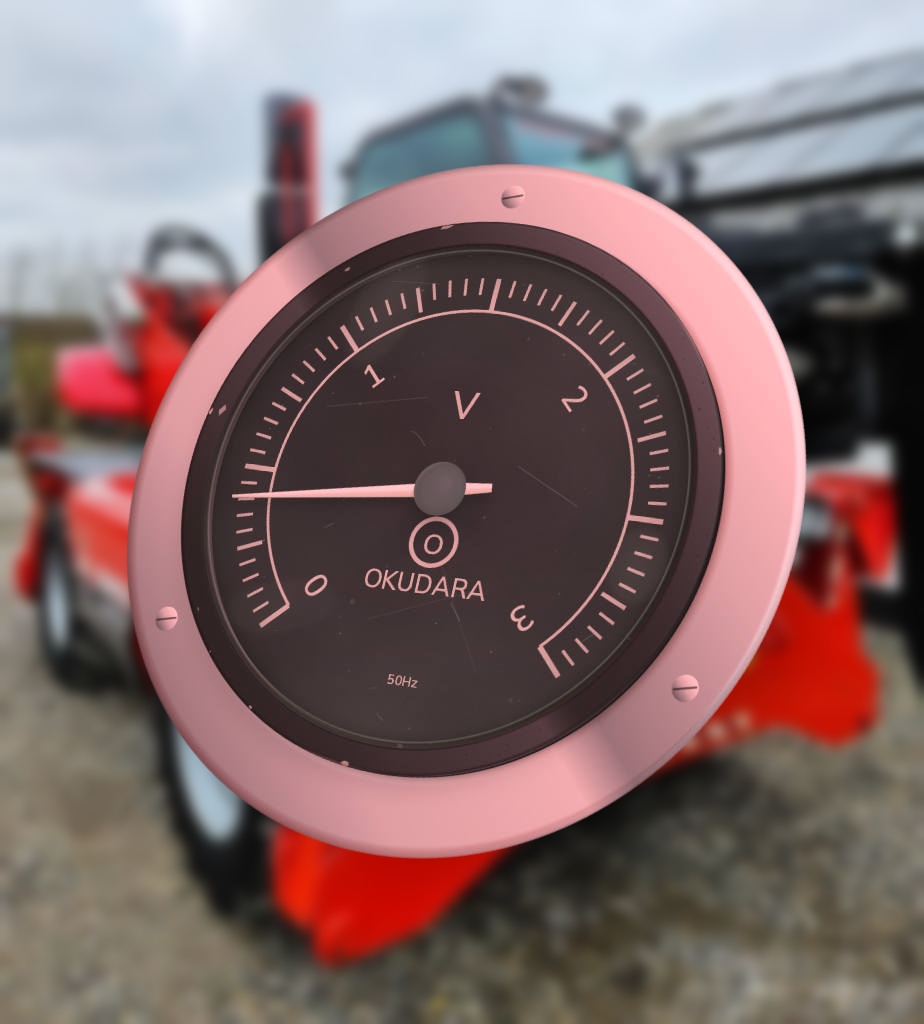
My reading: 0.4 V
